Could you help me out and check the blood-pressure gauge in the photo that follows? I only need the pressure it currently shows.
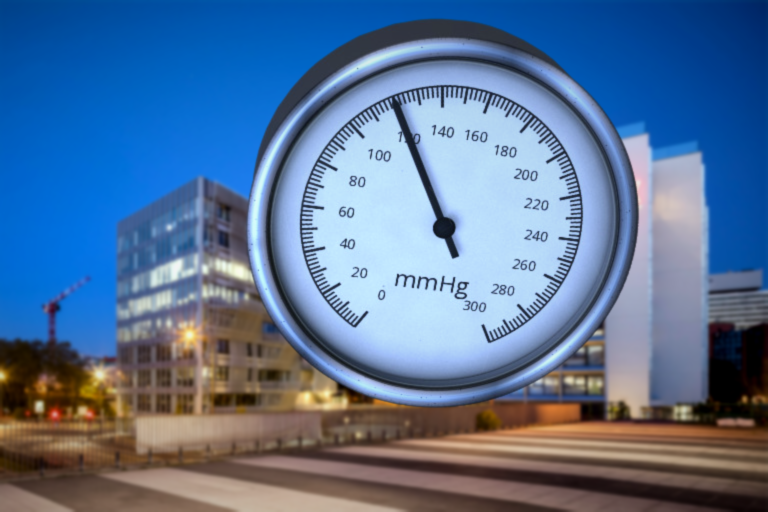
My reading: 120 mmHg
